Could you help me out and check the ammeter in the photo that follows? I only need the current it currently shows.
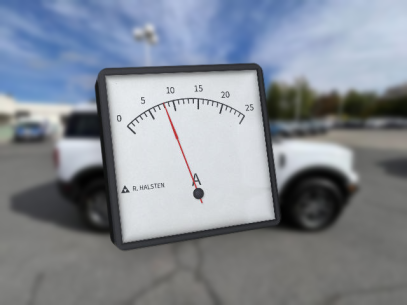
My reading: 8 A
